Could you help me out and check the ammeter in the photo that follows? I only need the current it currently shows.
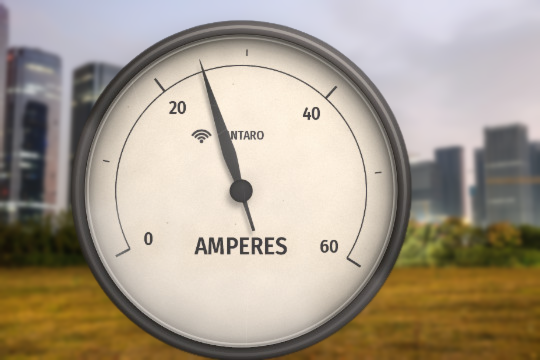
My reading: 25 A
